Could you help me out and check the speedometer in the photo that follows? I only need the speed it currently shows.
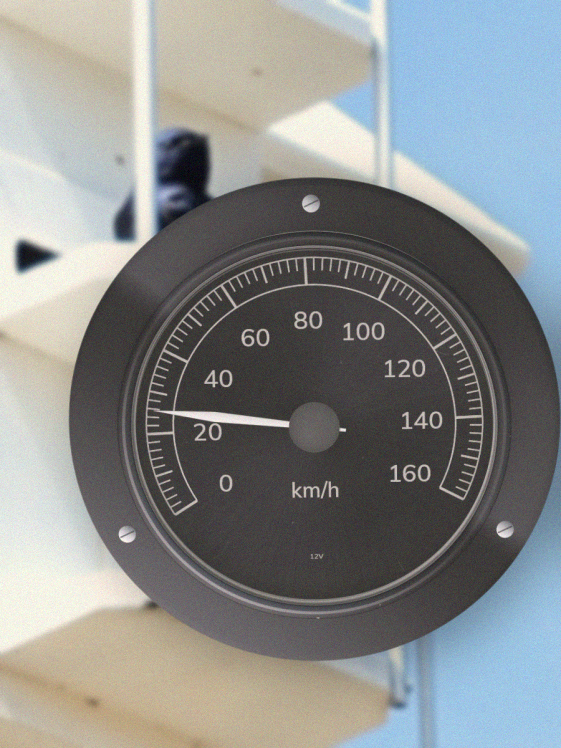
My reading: 26 km/h
